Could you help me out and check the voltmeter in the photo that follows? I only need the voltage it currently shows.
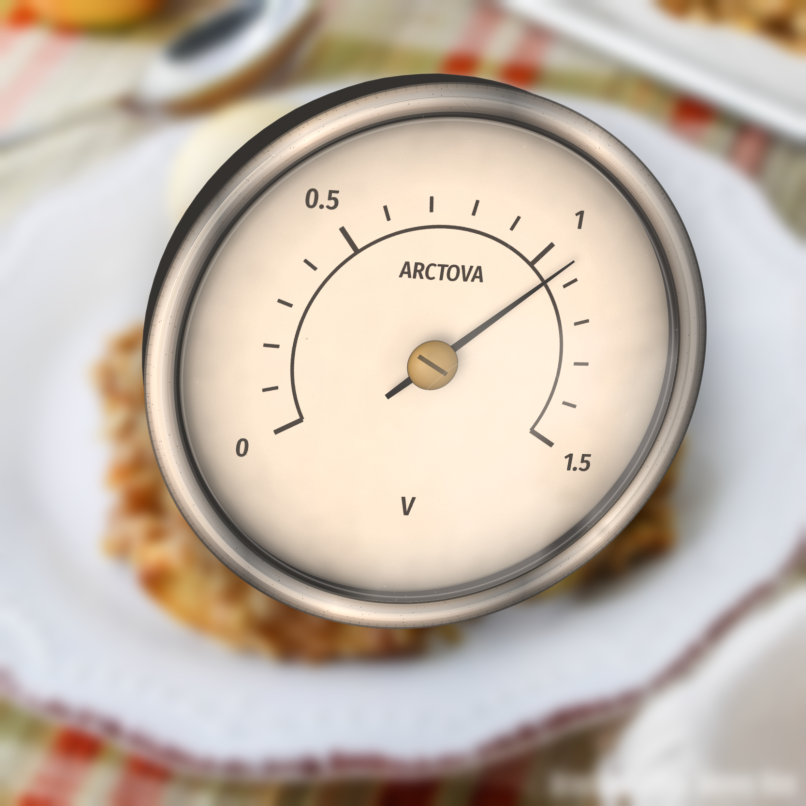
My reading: 1.05 V
